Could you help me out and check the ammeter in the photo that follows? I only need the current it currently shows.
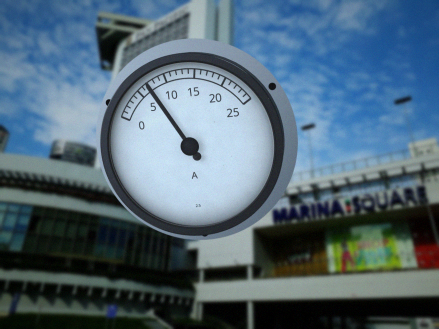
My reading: 7 A
